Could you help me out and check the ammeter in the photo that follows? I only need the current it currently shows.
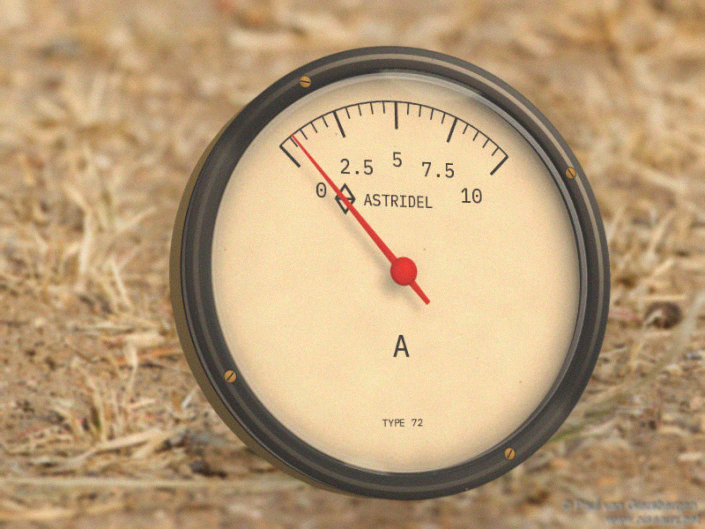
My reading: 0.5 A
